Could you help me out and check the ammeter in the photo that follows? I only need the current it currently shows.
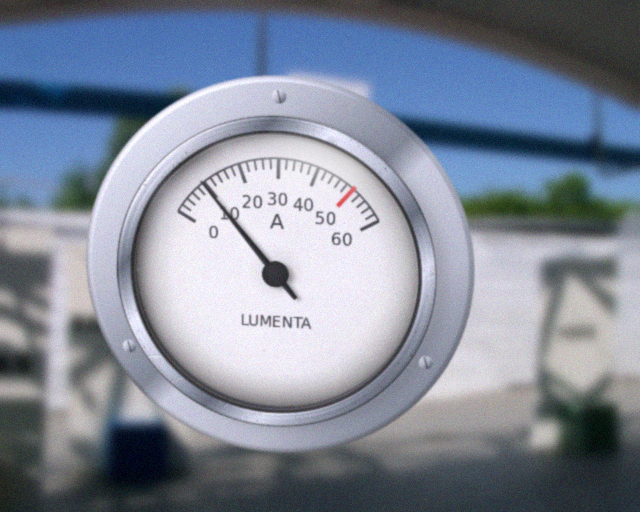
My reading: 10 A
